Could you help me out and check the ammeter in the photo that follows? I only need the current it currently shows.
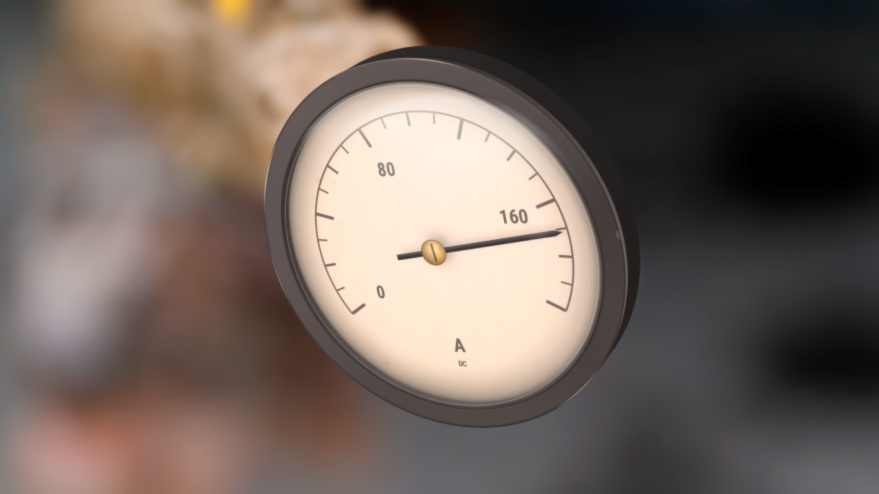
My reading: 170 A
